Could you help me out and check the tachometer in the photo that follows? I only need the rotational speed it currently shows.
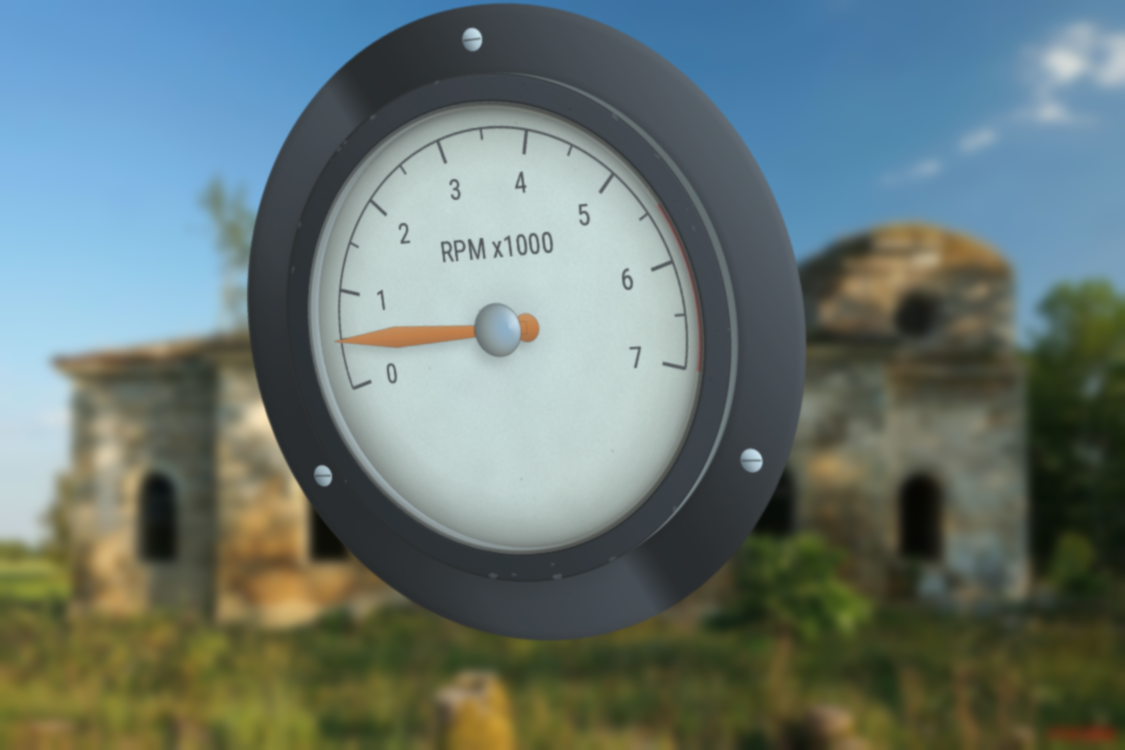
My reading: 500 rpm
